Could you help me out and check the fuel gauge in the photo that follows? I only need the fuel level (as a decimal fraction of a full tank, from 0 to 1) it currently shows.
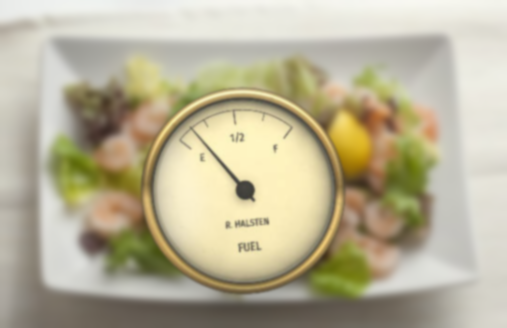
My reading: 0.125
